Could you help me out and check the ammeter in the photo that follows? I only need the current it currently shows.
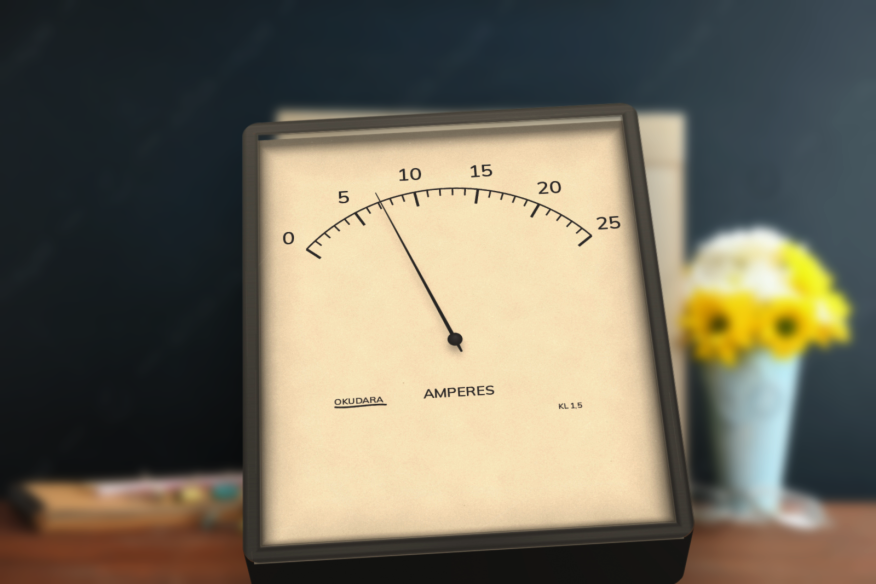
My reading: 7 A
